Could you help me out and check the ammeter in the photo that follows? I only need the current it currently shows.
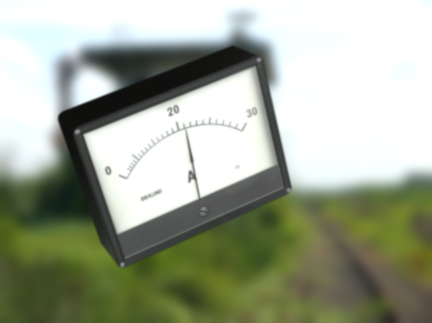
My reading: 21 A
